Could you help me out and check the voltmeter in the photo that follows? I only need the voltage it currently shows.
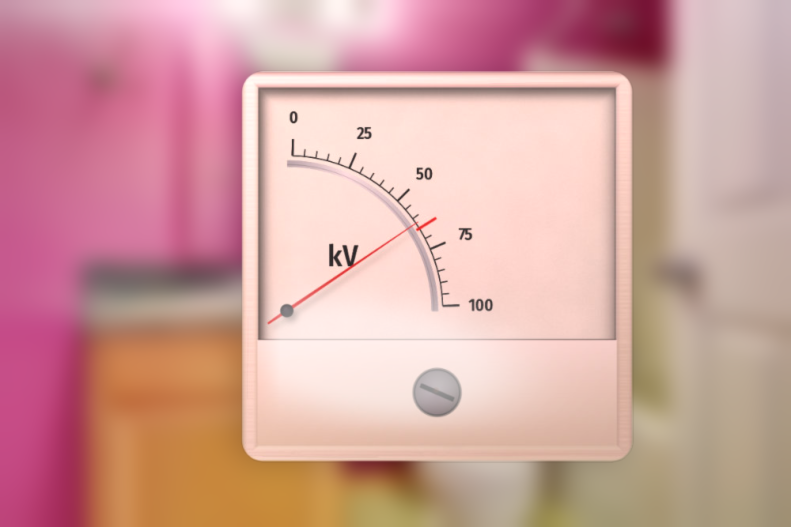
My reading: 62.5 kV
